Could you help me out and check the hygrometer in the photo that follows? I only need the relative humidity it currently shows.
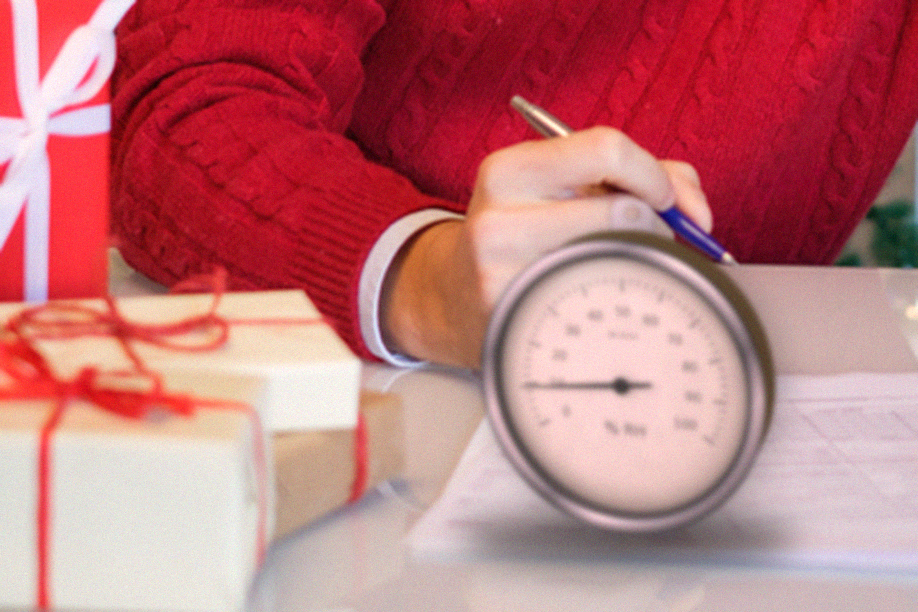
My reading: 10 %
